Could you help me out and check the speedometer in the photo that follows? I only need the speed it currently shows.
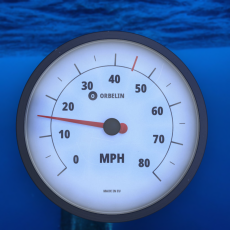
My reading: 15 mph
